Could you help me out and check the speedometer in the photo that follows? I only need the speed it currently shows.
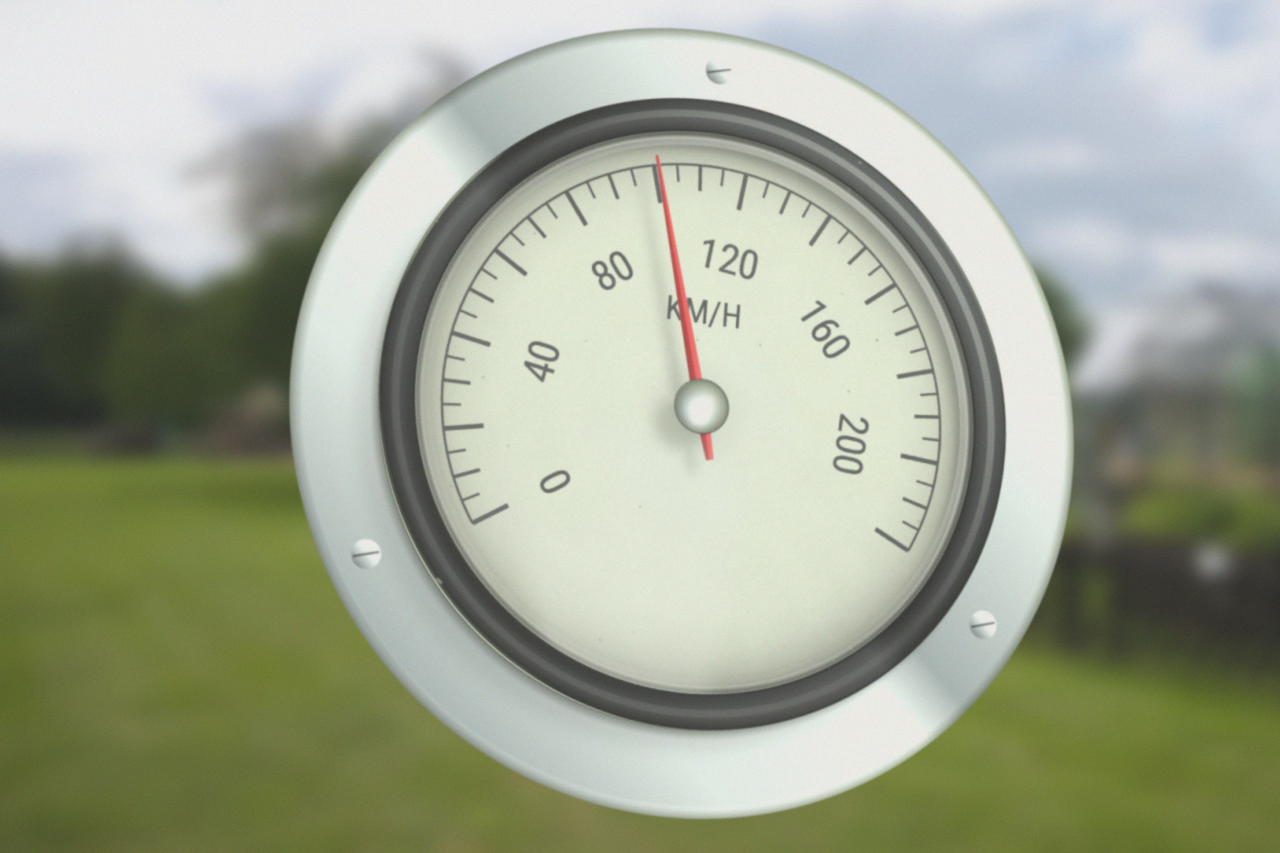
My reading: 100 km/h
